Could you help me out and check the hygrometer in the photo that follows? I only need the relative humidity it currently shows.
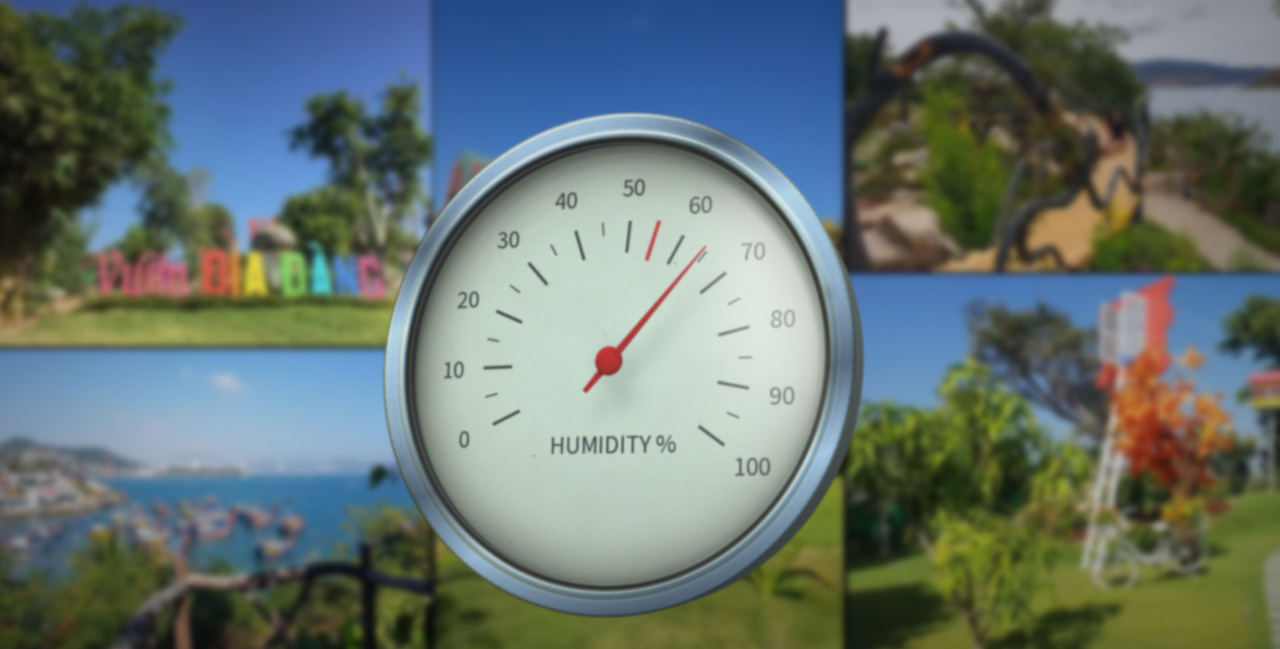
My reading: 65 %
